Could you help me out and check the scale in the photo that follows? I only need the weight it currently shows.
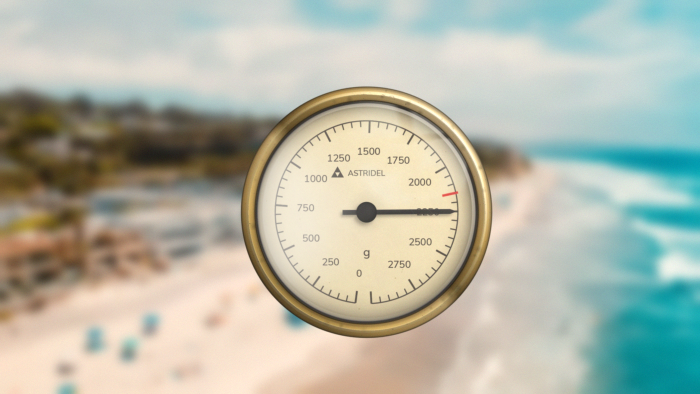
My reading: 2250 g
